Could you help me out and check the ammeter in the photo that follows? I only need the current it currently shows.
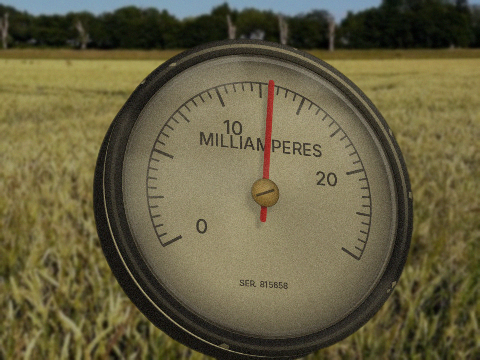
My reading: 13 mA
